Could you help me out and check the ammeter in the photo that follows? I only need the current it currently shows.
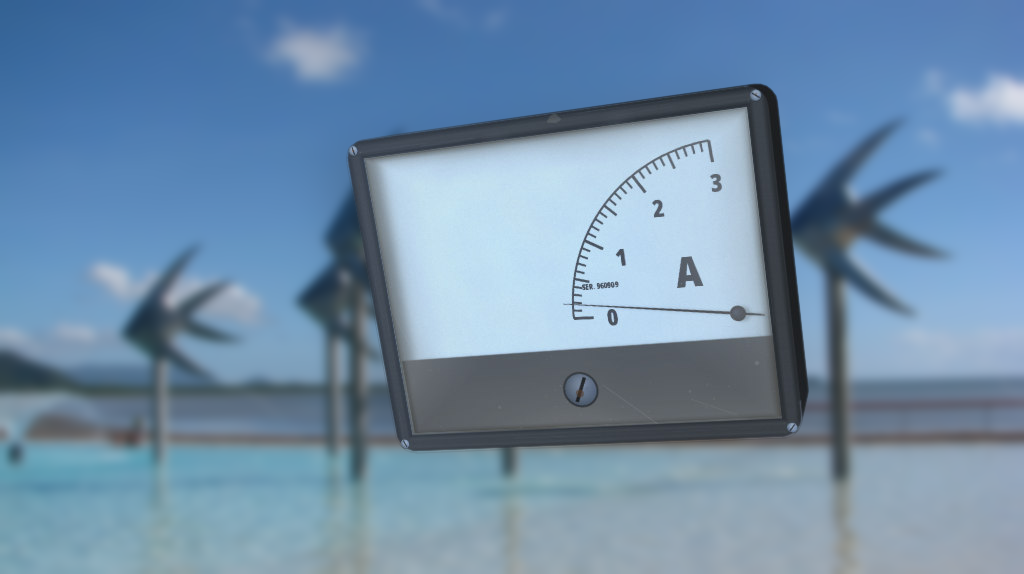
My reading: 0.2 A
